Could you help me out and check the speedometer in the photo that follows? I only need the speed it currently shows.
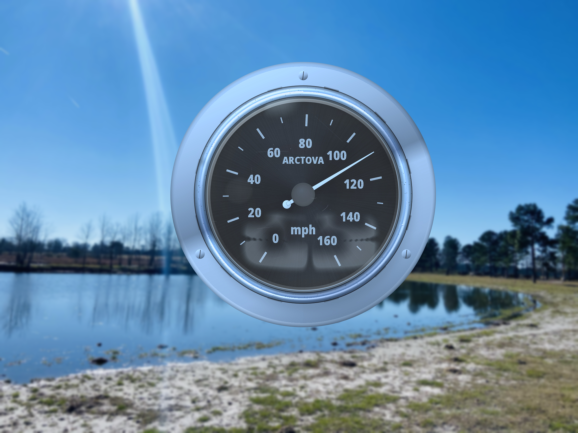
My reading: 110 mph
